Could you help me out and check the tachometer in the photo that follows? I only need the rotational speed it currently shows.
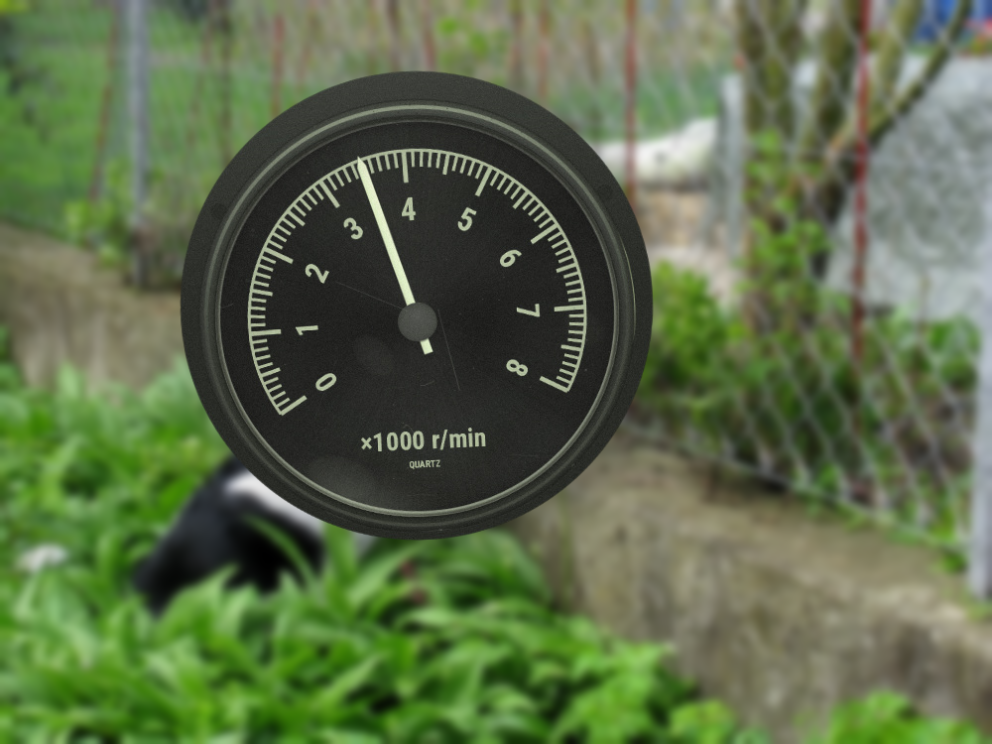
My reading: 3500 rpm
